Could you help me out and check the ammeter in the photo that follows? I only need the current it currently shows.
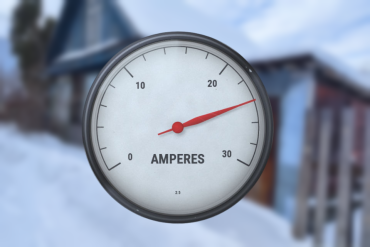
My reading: 24 A
